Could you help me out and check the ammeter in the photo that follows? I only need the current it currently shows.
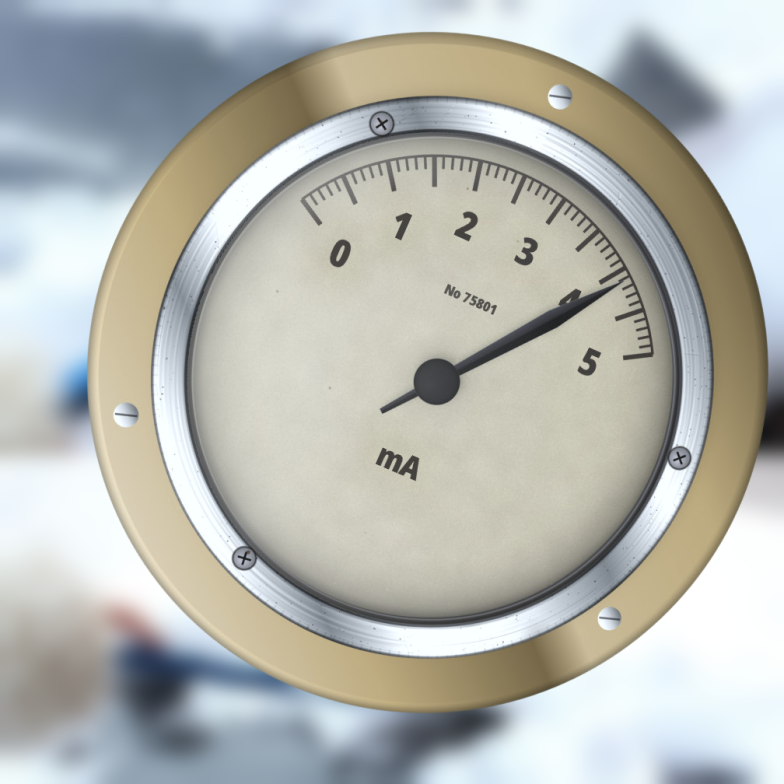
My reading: 4.1 mA
